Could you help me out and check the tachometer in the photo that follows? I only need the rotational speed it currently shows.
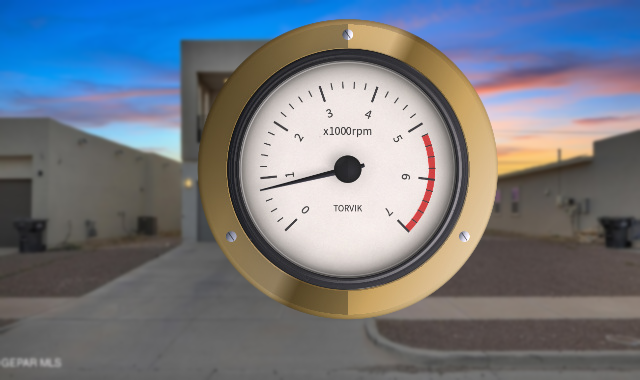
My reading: 800 rpm
